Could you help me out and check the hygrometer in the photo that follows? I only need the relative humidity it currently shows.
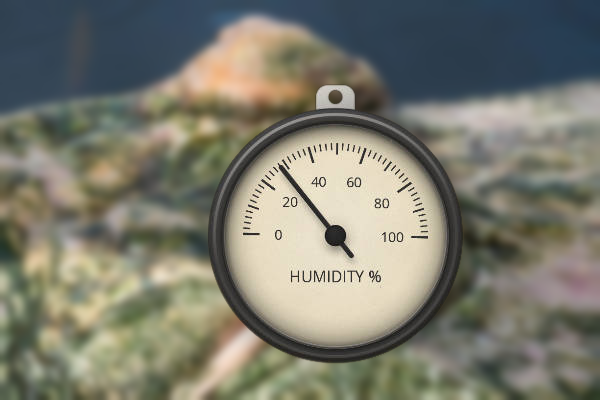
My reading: 28 %
